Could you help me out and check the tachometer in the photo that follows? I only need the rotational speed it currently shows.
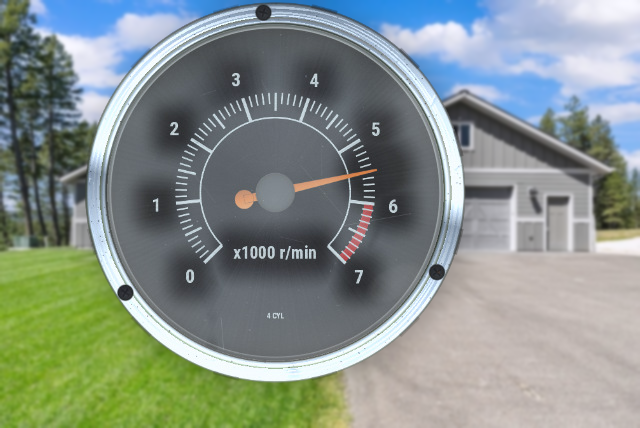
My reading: 5500 rpm
